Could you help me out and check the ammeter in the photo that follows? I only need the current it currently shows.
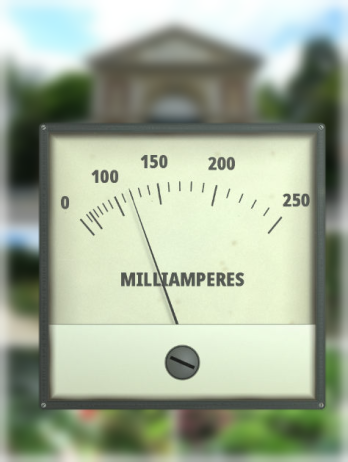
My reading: 120 mA
